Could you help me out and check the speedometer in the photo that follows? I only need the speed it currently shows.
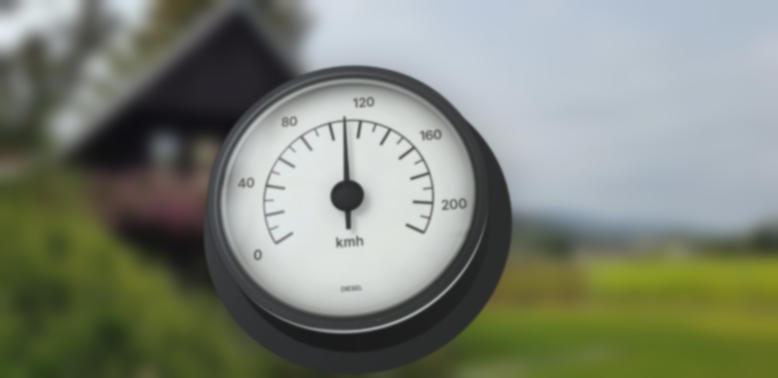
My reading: 110 km/h
